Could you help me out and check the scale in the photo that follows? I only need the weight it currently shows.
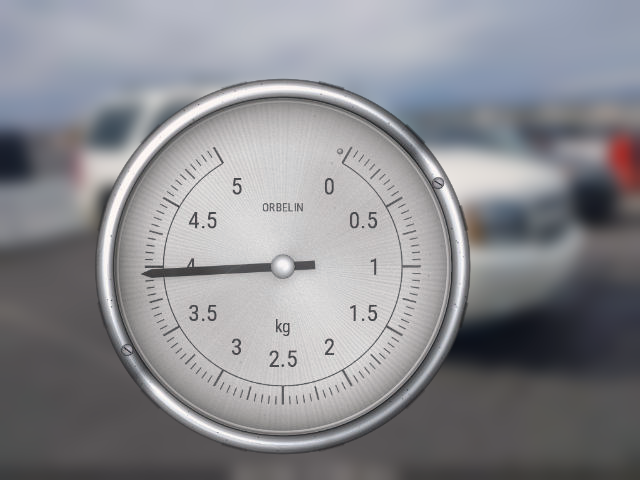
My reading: 3.95 kg
